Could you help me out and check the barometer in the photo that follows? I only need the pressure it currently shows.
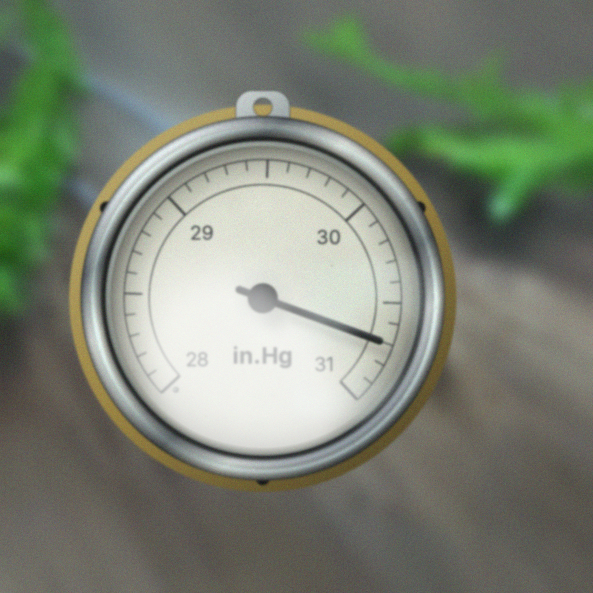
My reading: 30.7 inHg
